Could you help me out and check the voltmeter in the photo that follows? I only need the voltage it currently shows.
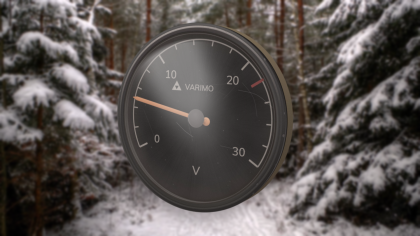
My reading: 5 V
